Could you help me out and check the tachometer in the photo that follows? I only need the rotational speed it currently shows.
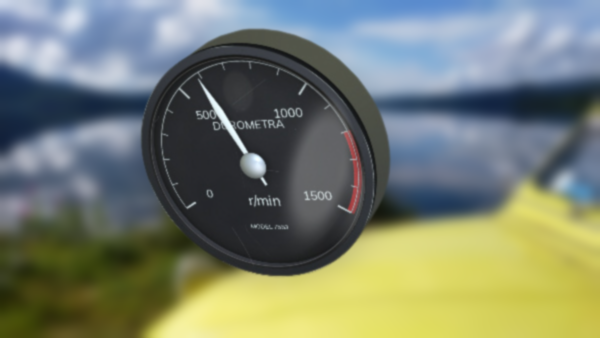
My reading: 600 rpm
